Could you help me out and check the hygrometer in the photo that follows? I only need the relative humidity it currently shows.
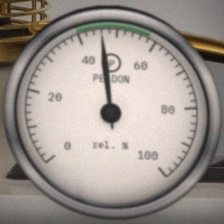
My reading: 46 %
